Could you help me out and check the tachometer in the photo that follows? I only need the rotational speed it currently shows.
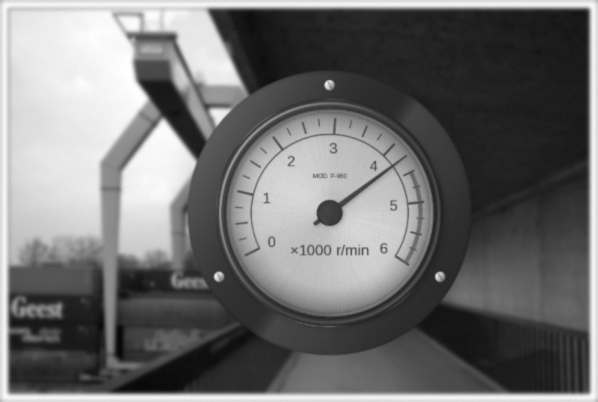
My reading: 4250 rpm
